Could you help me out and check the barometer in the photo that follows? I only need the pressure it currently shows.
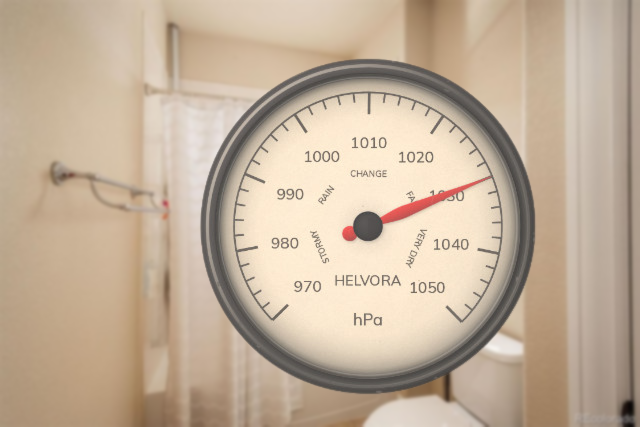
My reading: 1030 hPa
